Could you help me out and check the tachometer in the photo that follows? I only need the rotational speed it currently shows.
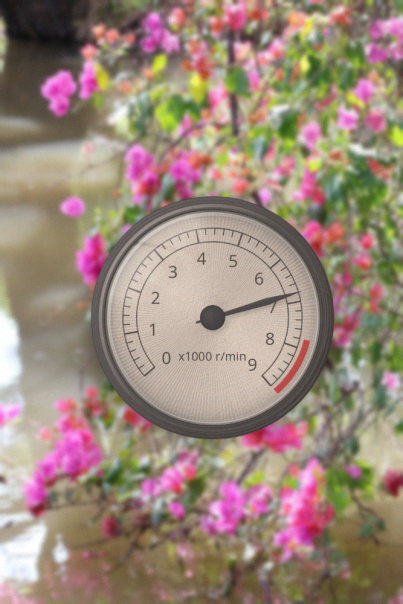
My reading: 6800 rpm
